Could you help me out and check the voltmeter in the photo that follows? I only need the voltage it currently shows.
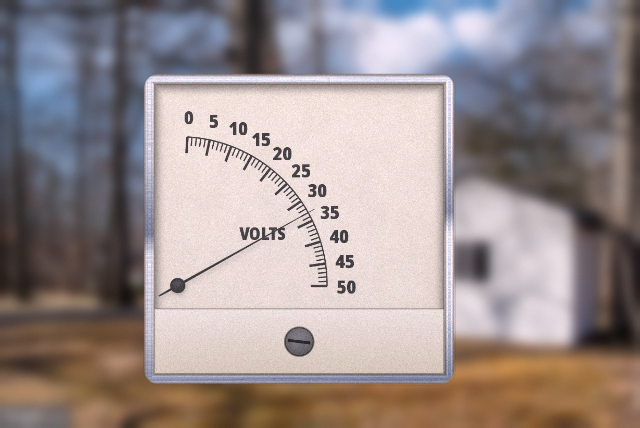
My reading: 33 V
